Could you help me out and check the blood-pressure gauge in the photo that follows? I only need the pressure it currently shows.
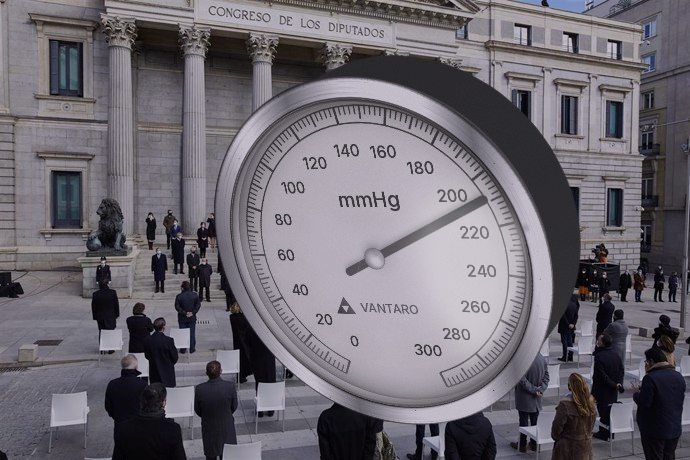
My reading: 208 mmHg
